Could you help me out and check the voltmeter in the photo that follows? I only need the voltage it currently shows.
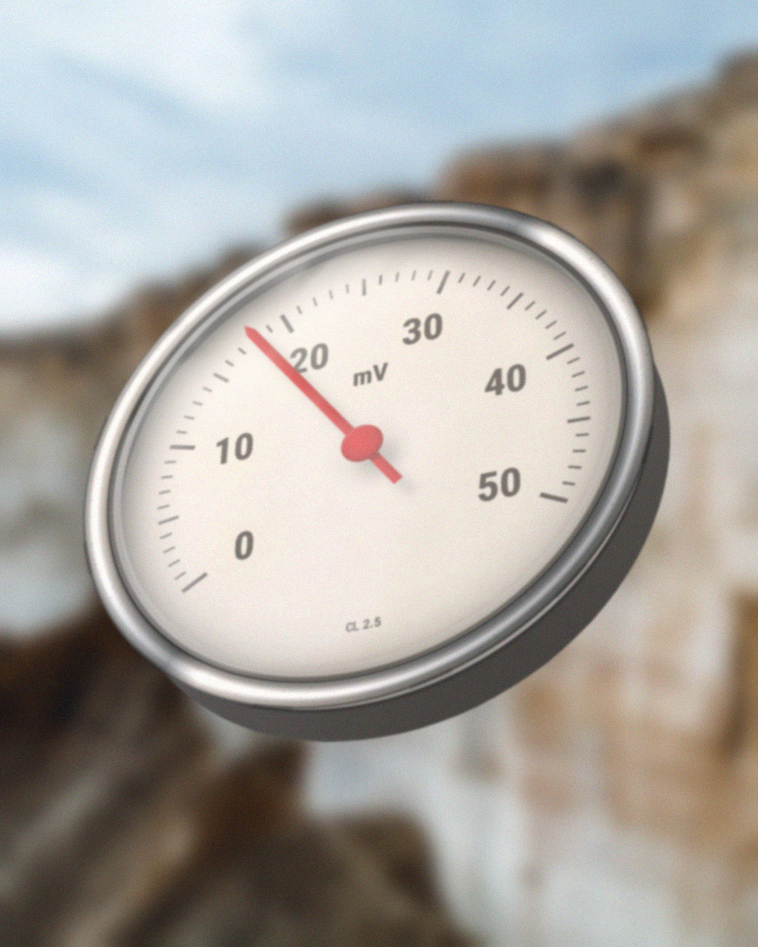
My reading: 18 mV
